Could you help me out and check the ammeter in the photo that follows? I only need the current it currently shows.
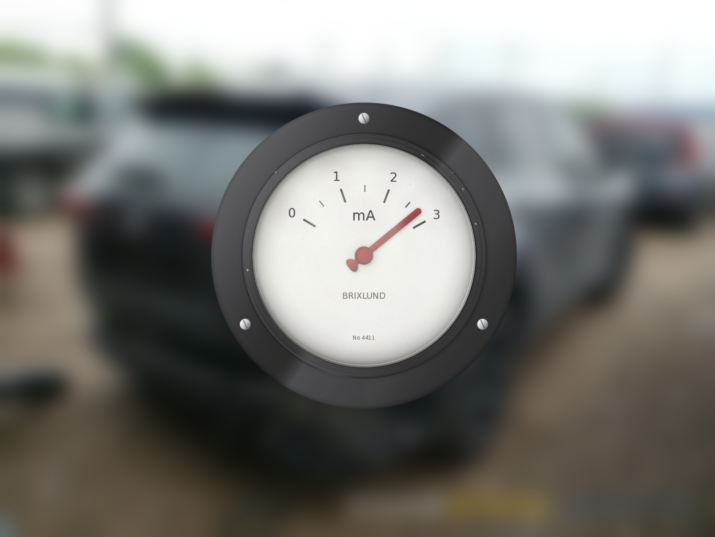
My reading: 2.75 mA
